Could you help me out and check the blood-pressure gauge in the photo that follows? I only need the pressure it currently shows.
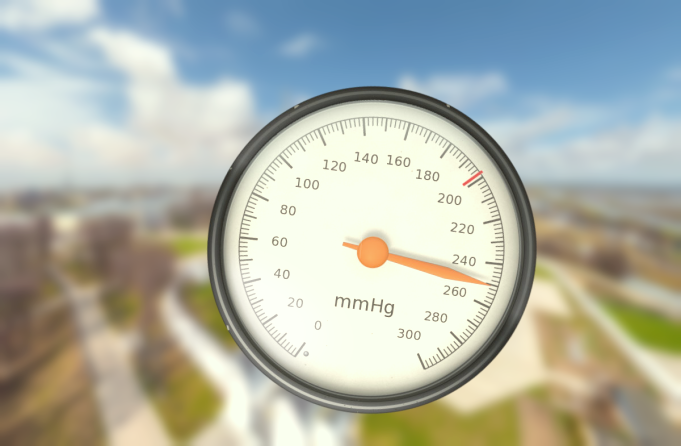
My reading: 250 mmHg
